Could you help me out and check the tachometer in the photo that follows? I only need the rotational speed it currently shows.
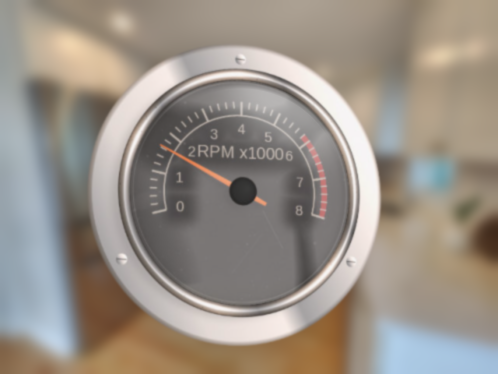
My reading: 1600 rpm
